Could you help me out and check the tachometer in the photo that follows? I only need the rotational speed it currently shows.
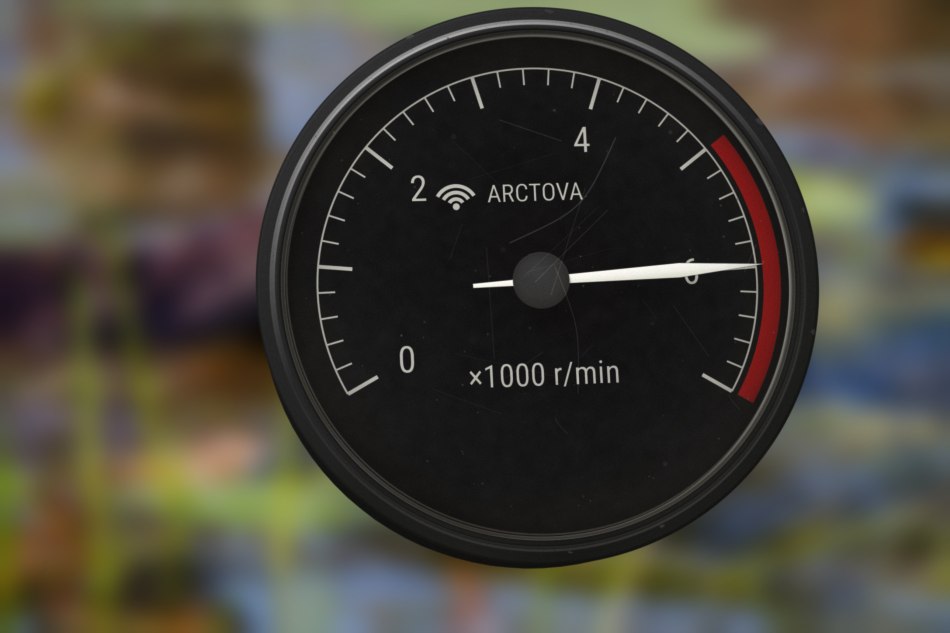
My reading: 6000 rpm
